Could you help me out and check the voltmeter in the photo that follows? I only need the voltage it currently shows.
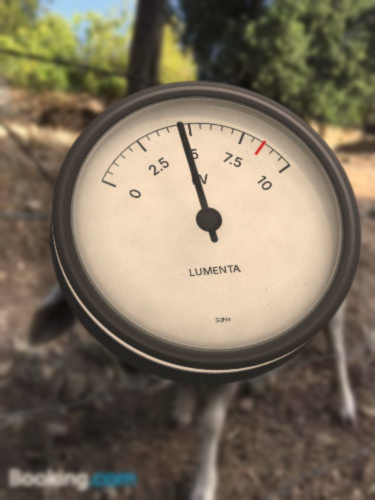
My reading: 4.5 kV
